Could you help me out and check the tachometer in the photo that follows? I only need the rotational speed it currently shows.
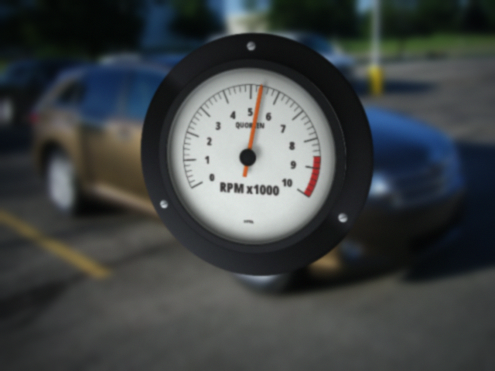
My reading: 5400 rpm
